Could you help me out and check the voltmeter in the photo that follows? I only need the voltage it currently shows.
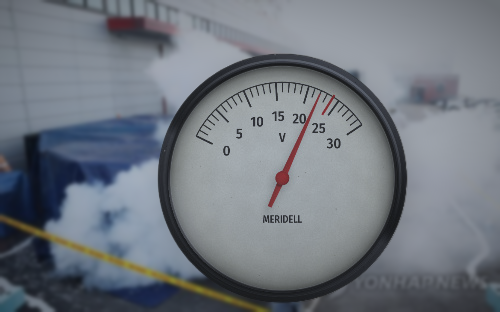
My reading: 22 V
